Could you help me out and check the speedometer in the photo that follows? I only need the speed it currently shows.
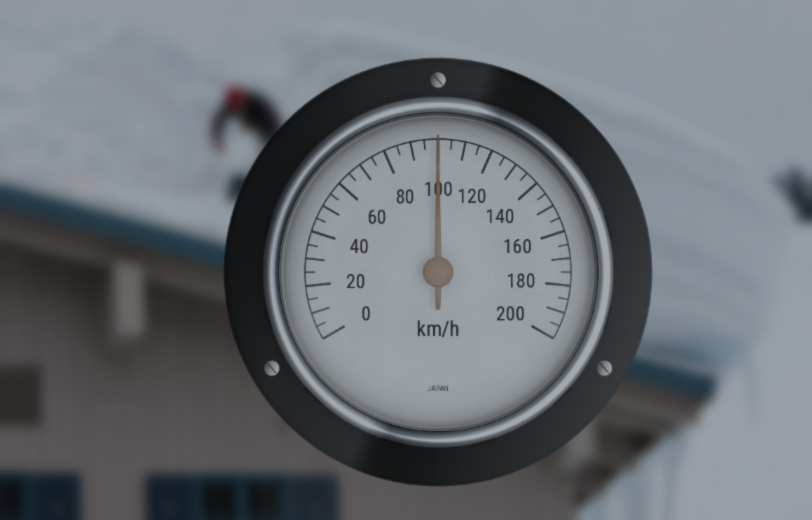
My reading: 100 km/h
